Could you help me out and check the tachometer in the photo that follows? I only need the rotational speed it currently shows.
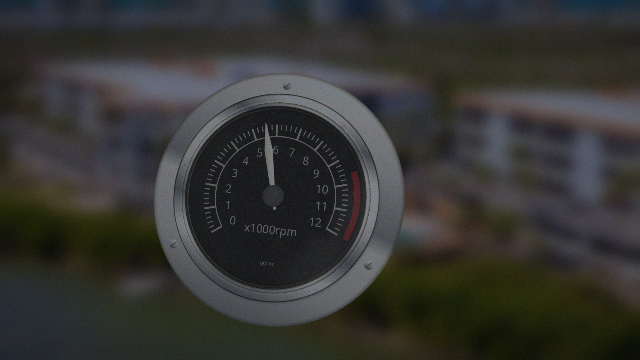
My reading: 5600 rpm
